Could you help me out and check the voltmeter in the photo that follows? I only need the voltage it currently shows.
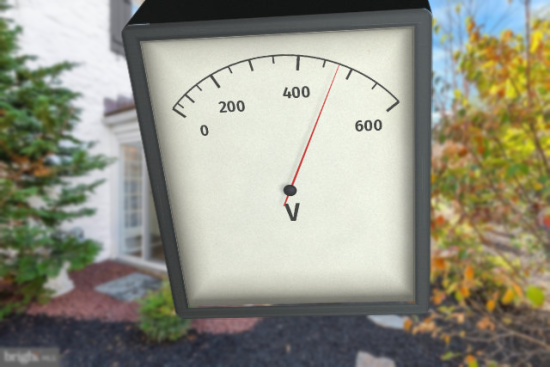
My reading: 475 V
